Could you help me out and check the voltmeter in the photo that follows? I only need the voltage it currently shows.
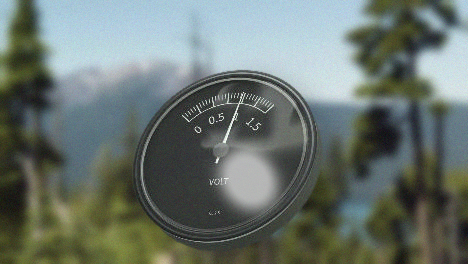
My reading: 1 V
